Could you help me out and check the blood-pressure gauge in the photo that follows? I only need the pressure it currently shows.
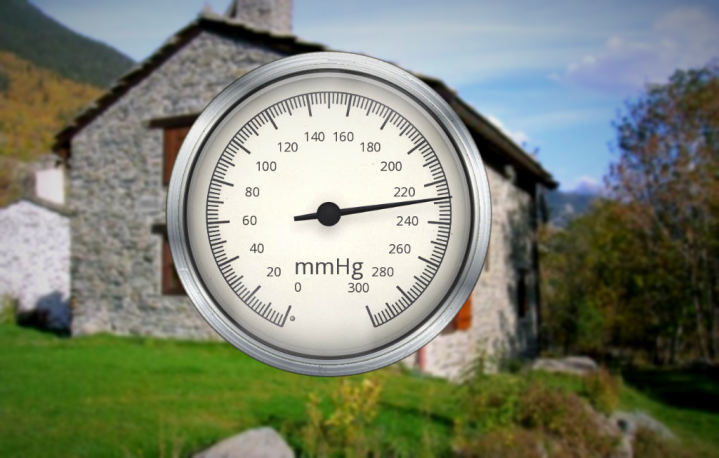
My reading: 228 mmHg
